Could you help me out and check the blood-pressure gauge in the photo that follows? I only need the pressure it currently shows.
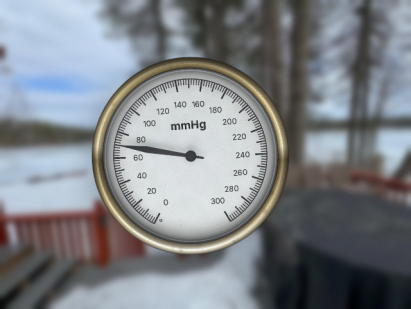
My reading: 70 mmHg
